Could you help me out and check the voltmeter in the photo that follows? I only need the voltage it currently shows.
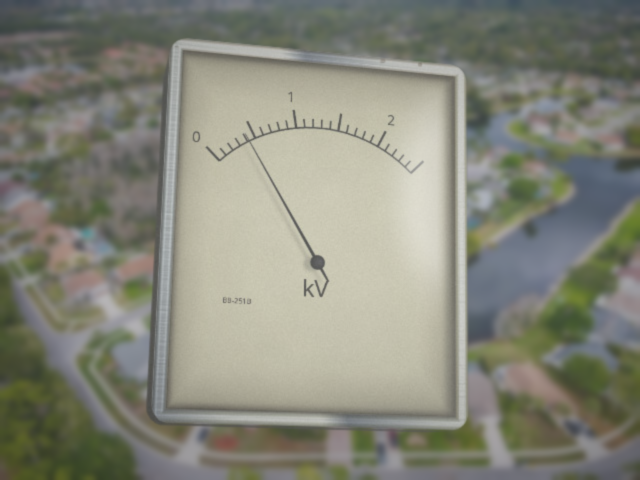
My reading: 0.4 kV
